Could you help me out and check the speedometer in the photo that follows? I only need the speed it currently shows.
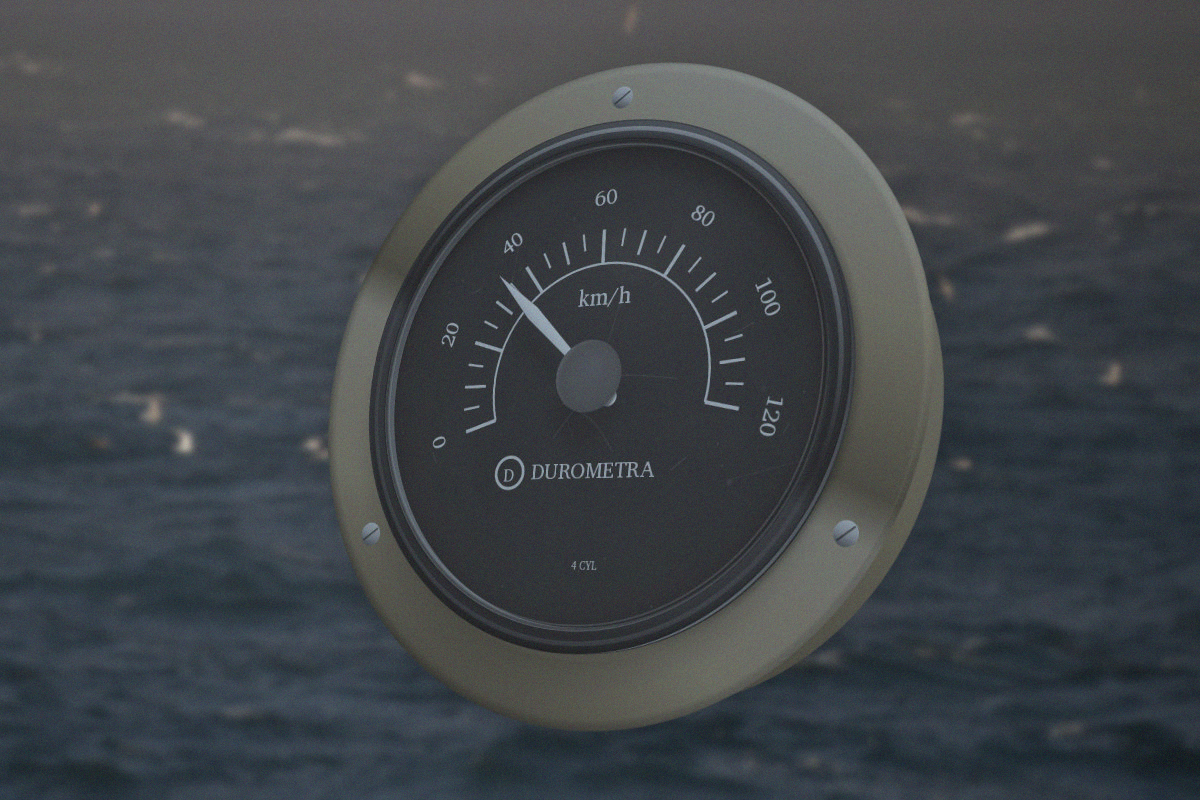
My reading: 35 km/h
